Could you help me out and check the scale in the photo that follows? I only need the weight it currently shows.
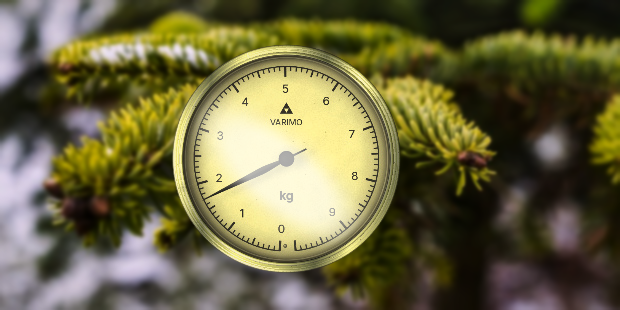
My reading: 1.7 kg
